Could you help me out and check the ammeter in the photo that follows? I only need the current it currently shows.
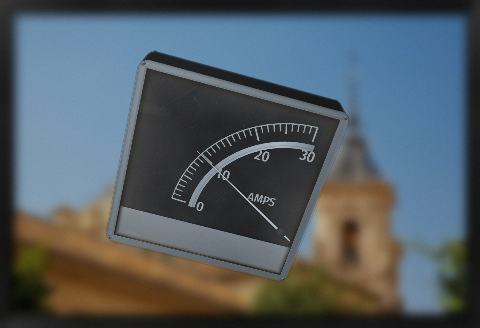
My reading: 10 A
